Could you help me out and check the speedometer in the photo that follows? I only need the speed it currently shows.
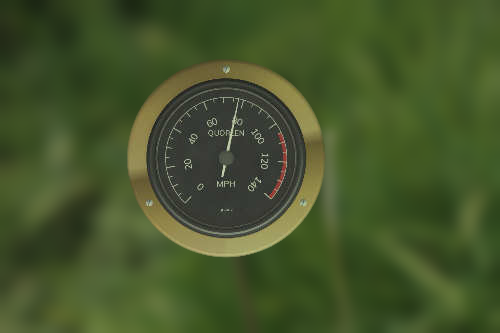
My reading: 77.5 mph
